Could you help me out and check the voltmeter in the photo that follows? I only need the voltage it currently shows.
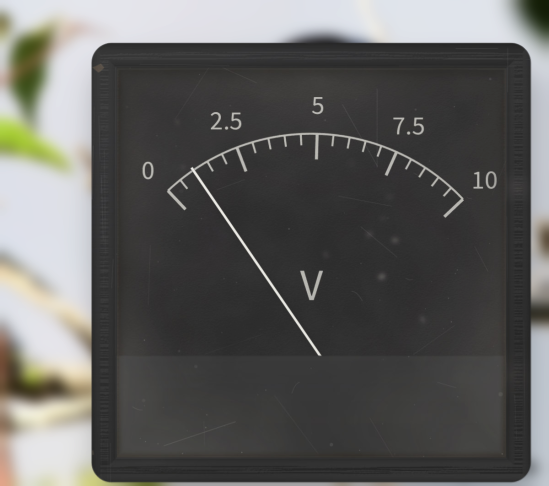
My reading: 1 V
